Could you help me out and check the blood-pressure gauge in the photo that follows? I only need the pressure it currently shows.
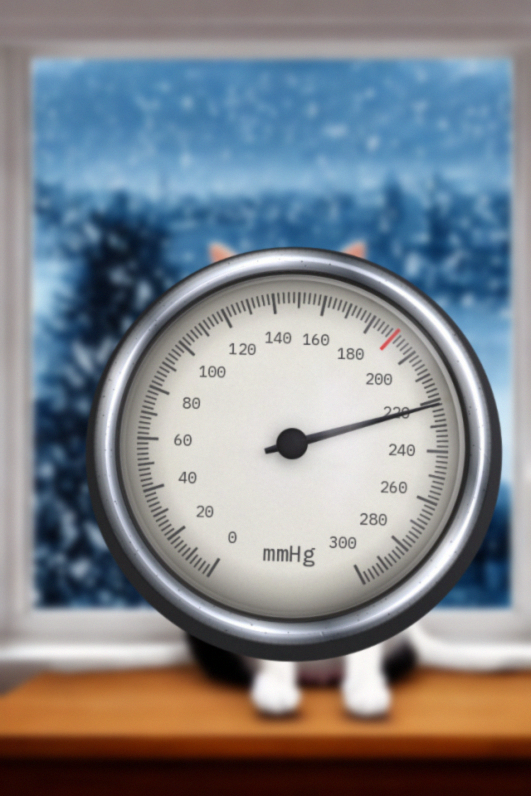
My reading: 222 mmHg
